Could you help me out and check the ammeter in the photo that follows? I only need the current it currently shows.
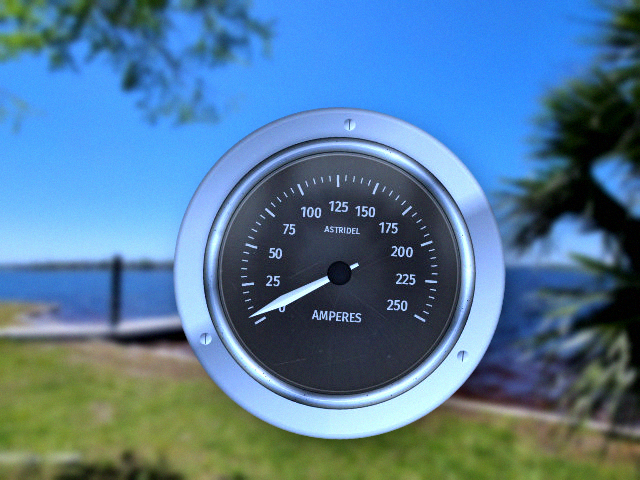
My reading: 5 A
